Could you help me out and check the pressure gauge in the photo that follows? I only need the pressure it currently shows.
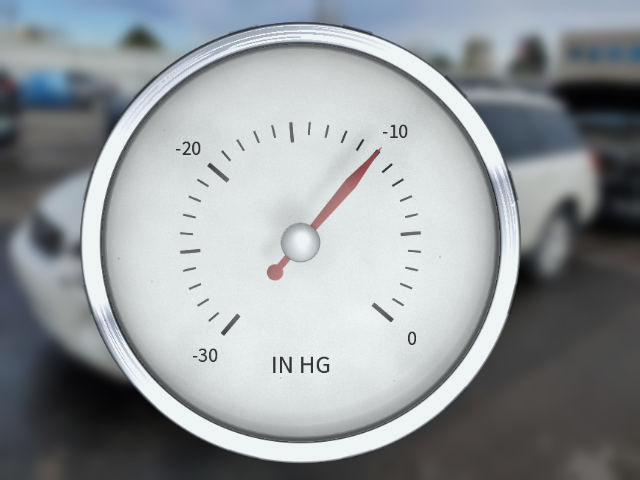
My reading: -10 inHg
